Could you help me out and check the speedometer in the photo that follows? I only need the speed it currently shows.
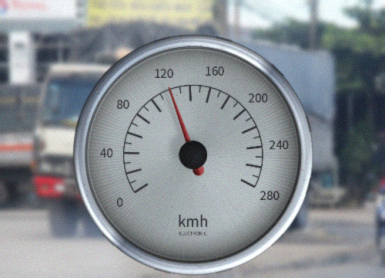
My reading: 120 km/h
